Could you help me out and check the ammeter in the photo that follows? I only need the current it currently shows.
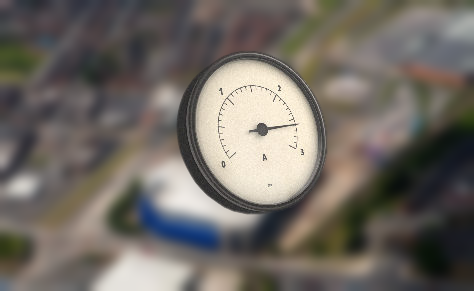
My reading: 2.6 A
